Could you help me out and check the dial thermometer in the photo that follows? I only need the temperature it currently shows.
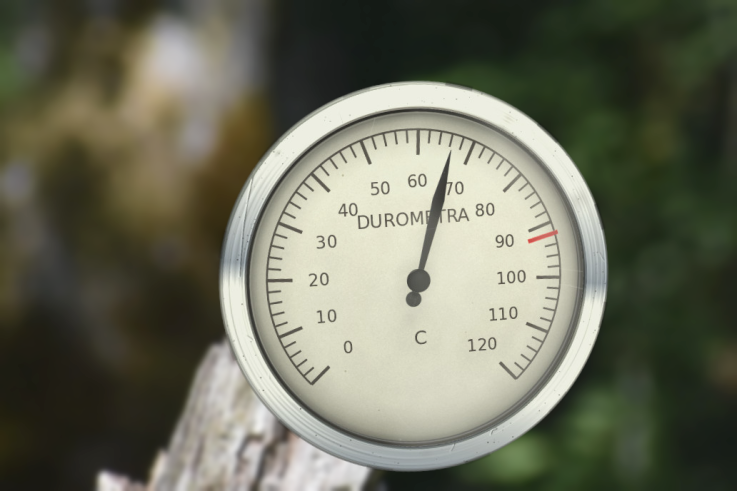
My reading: 66 °C
